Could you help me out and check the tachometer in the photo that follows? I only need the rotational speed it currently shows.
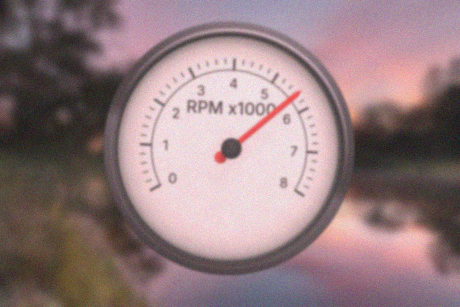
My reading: 5600 rpm
